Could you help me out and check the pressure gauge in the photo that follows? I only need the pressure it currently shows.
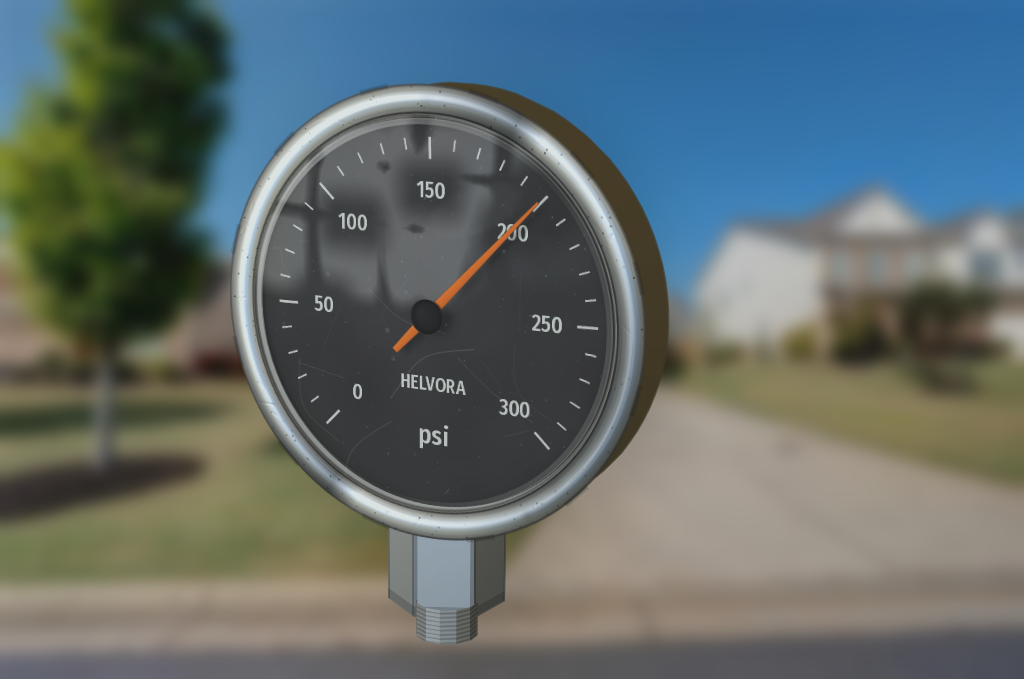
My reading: 200 psi
